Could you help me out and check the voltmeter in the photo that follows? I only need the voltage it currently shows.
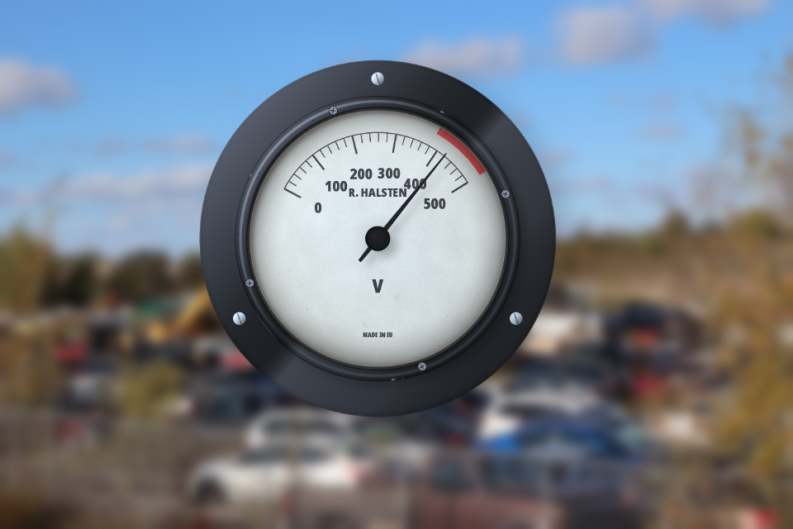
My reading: 420 V
